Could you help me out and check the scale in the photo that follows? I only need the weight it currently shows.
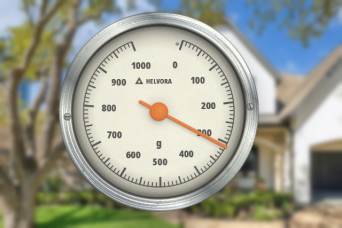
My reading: 310 g
